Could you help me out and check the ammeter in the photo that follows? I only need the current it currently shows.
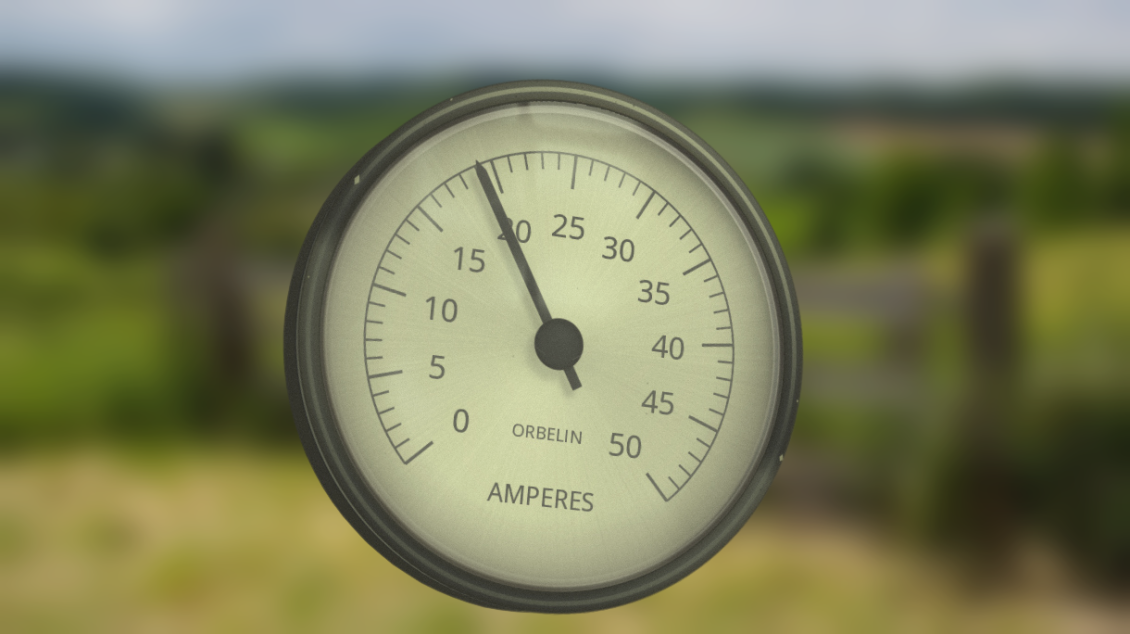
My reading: 19 A
